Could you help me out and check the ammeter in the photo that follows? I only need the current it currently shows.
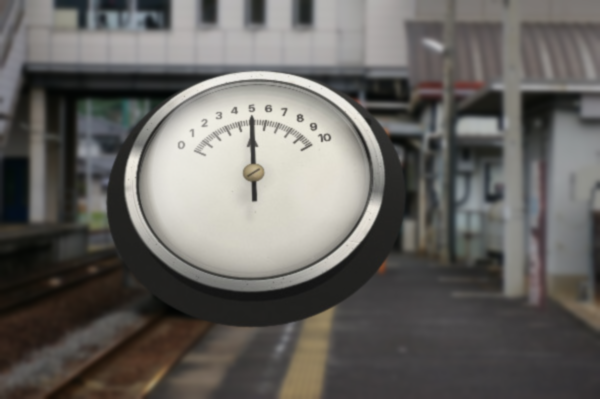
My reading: 5 A
